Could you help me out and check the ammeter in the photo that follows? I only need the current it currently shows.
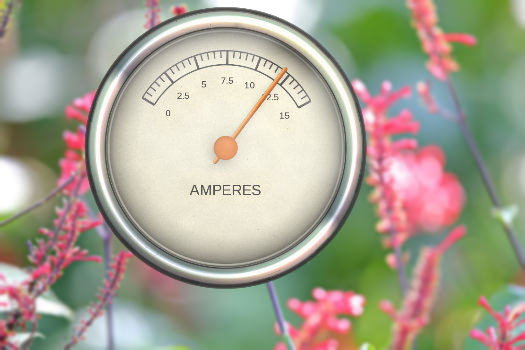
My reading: 12 A
